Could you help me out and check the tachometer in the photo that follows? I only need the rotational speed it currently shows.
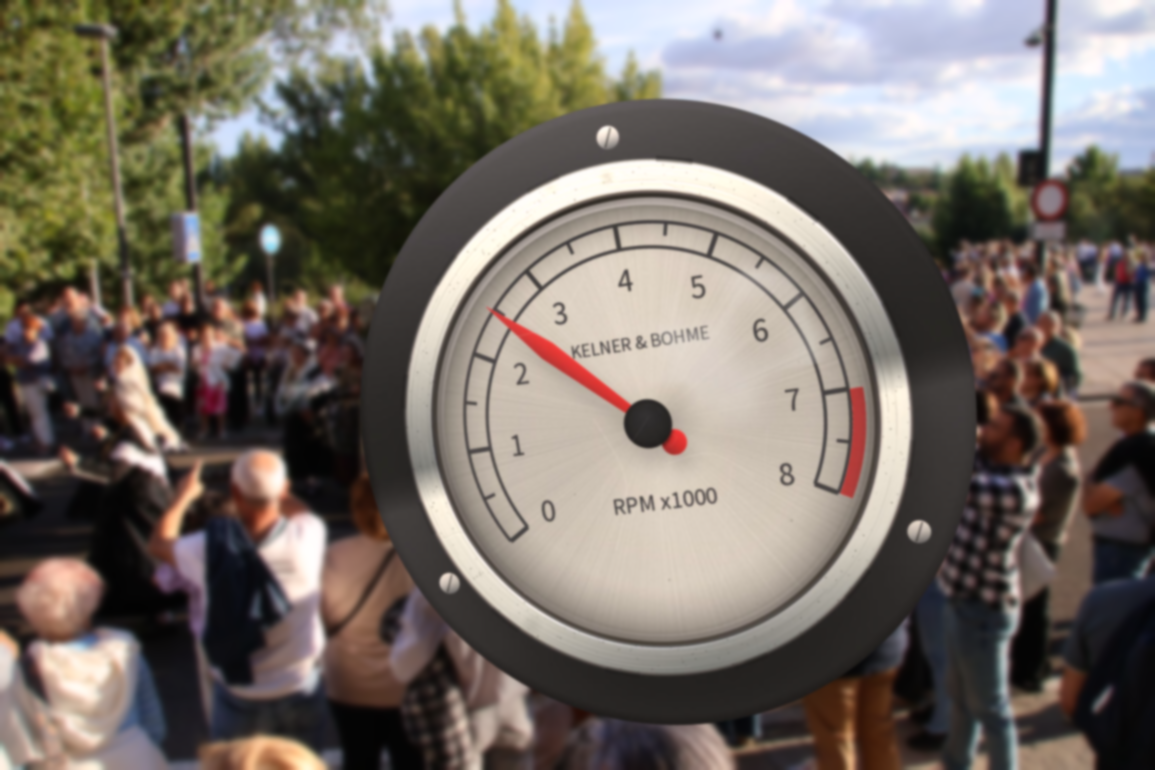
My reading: 2500 rpm
